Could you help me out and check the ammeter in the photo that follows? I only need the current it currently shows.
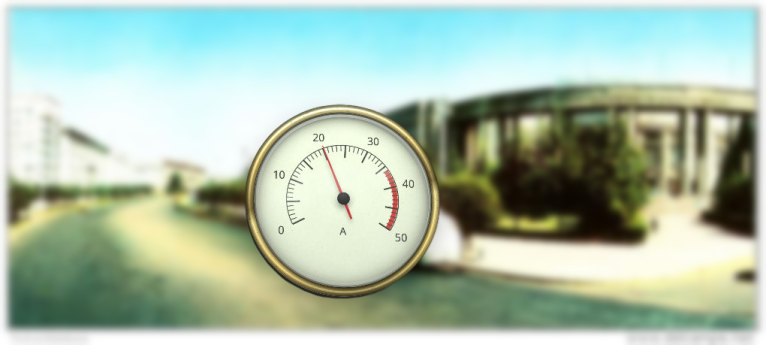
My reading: 20 A
